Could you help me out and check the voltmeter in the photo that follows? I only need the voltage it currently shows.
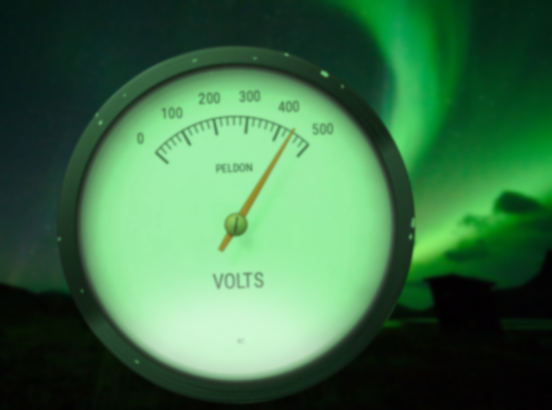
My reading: 440 V
